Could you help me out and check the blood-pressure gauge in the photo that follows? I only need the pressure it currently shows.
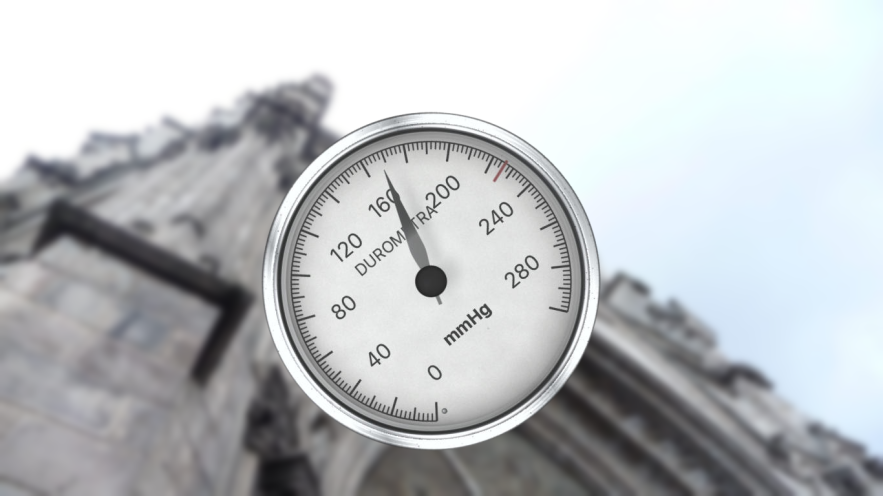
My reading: 168 mmHg
